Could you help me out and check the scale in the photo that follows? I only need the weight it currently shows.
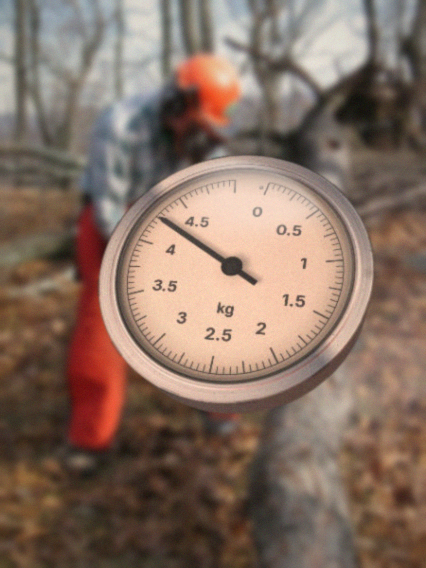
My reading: 4.25 kg
